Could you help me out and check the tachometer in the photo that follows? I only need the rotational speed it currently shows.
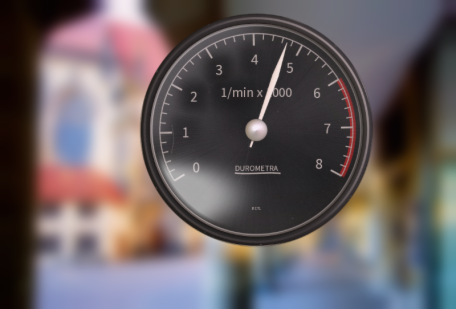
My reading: 4700 rpm
